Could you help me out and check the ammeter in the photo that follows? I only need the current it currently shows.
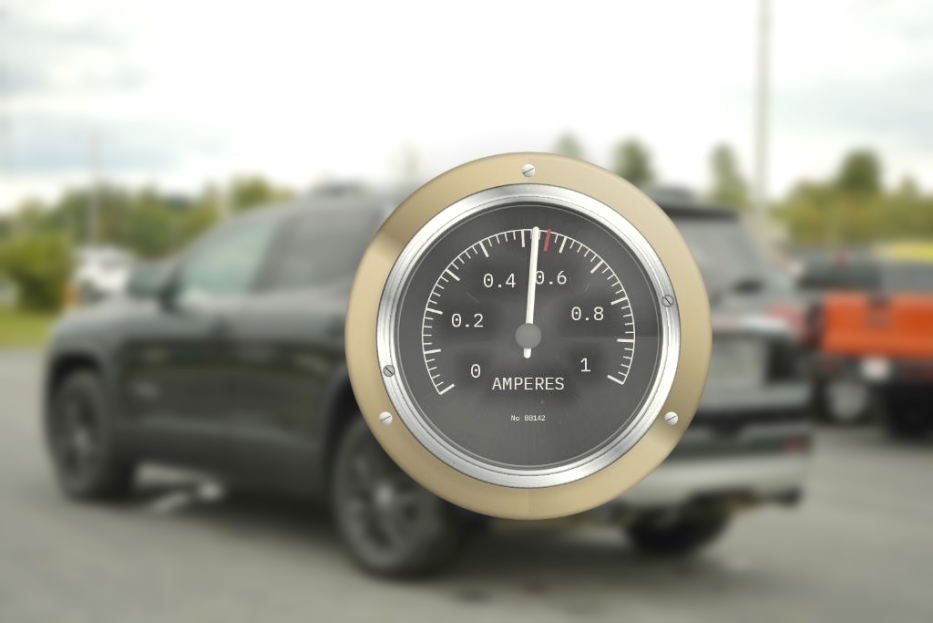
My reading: 0.53 A
